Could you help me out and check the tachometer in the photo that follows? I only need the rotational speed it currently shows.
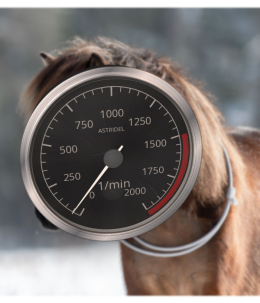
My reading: 50 rpm
